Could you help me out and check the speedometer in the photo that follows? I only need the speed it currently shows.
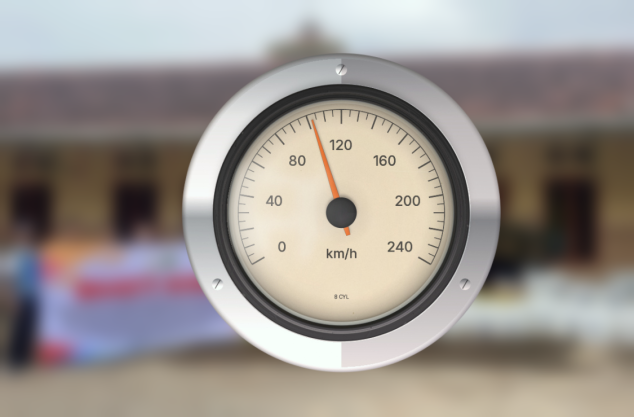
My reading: 102.5 km/h
